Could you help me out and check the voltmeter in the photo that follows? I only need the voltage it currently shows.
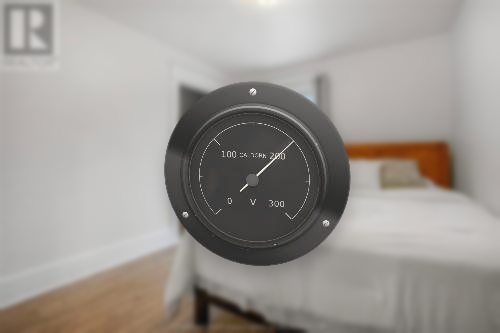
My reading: 200 V
